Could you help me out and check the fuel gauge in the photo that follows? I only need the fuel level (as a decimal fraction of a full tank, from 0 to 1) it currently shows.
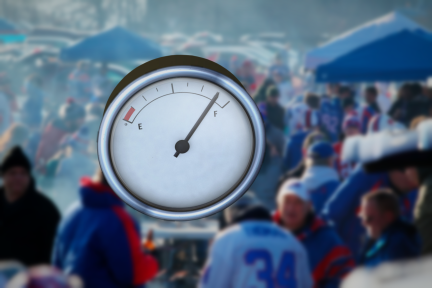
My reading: 0.875
